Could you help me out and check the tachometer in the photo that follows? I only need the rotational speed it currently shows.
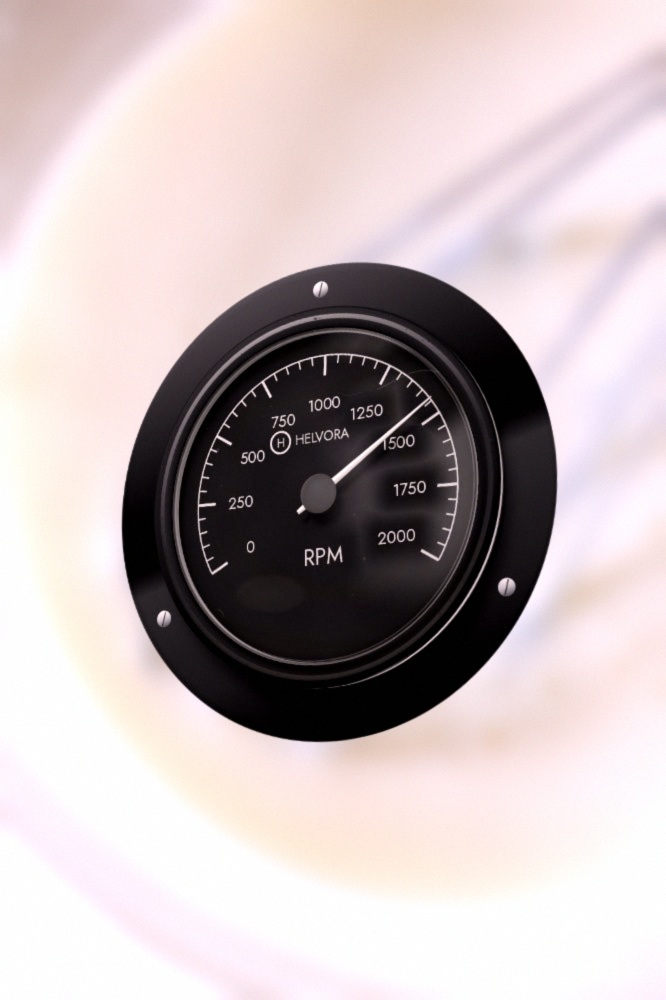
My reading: 1450 rpm
